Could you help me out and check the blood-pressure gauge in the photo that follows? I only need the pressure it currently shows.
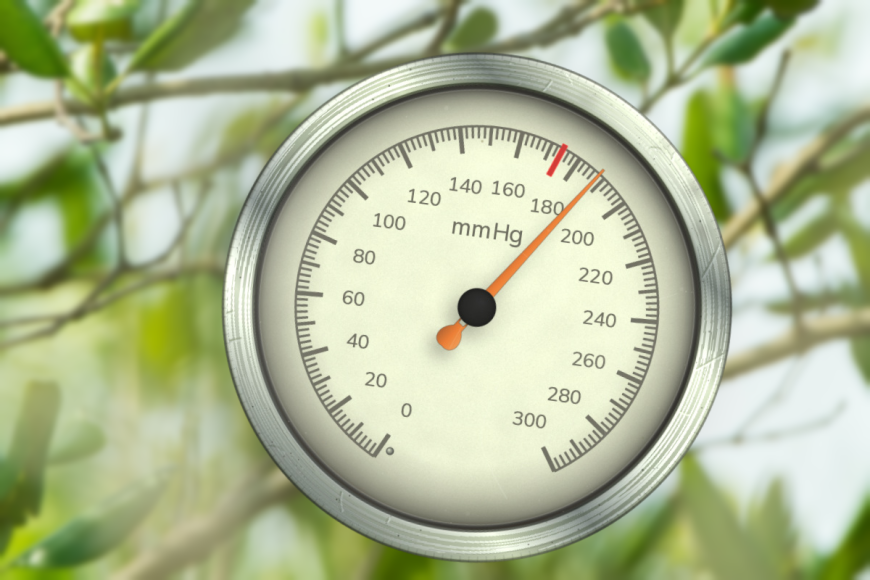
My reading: 188 mmHg
